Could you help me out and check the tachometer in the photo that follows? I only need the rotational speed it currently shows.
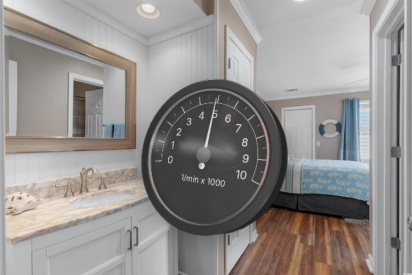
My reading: 5000 rpm
